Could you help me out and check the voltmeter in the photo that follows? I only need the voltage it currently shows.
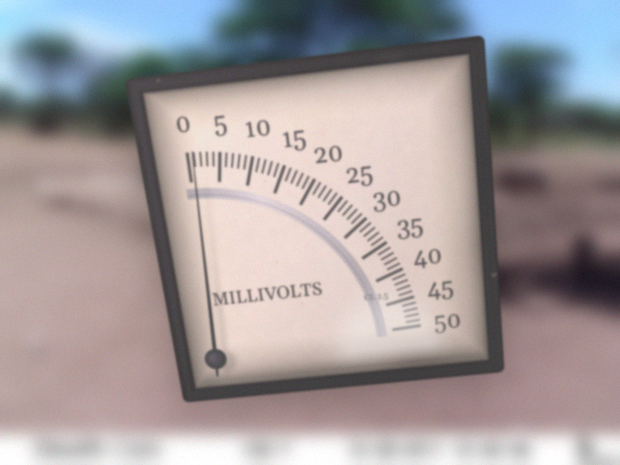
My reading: 1 mV
